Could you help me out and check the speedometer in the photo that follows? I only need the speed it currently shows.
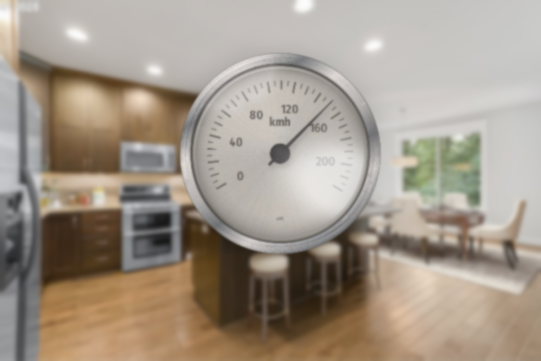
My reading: 150 km/h
